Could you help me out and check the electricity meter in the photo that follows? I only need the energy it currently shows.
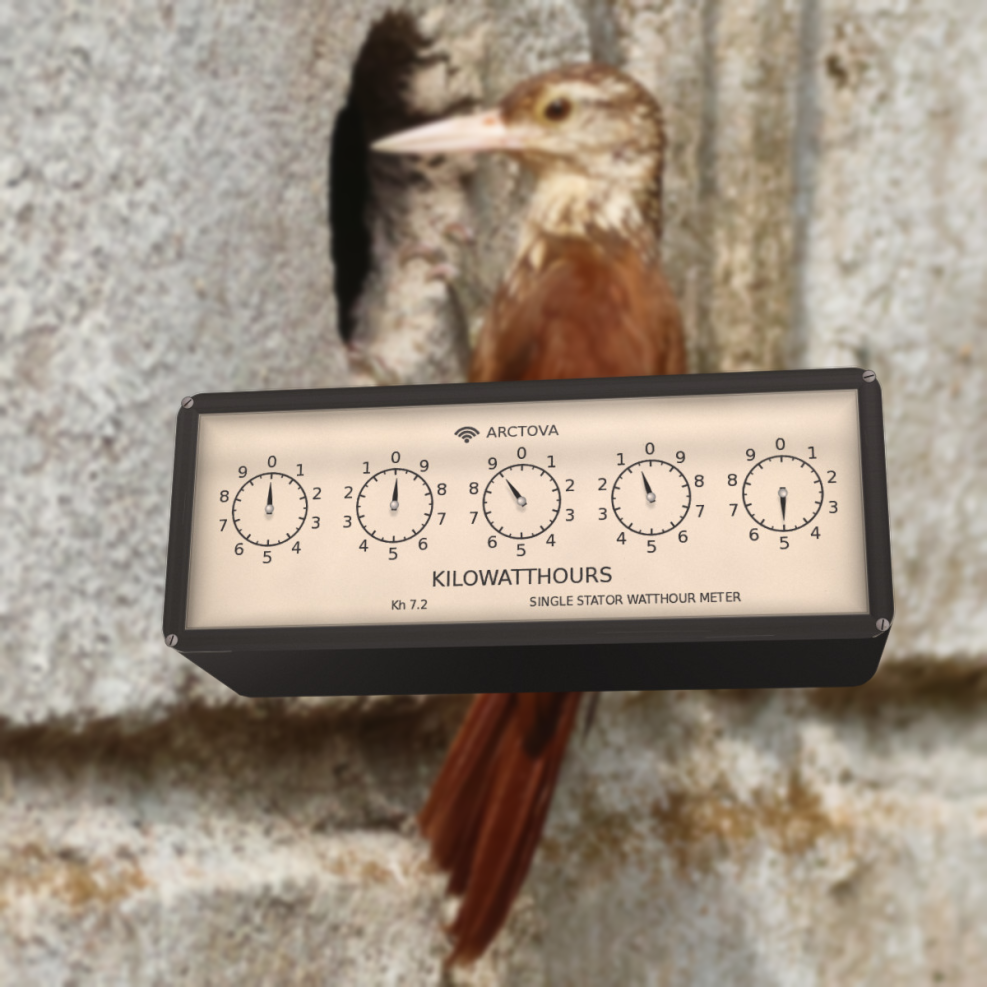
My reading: 99905 kWh
